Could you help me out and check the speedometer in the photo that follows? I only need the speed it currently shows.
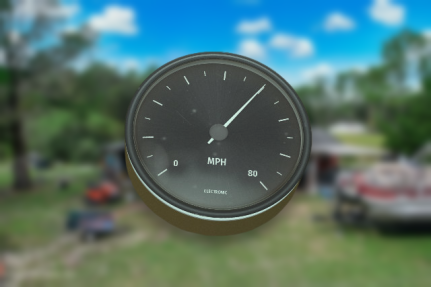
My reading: 50 mph
